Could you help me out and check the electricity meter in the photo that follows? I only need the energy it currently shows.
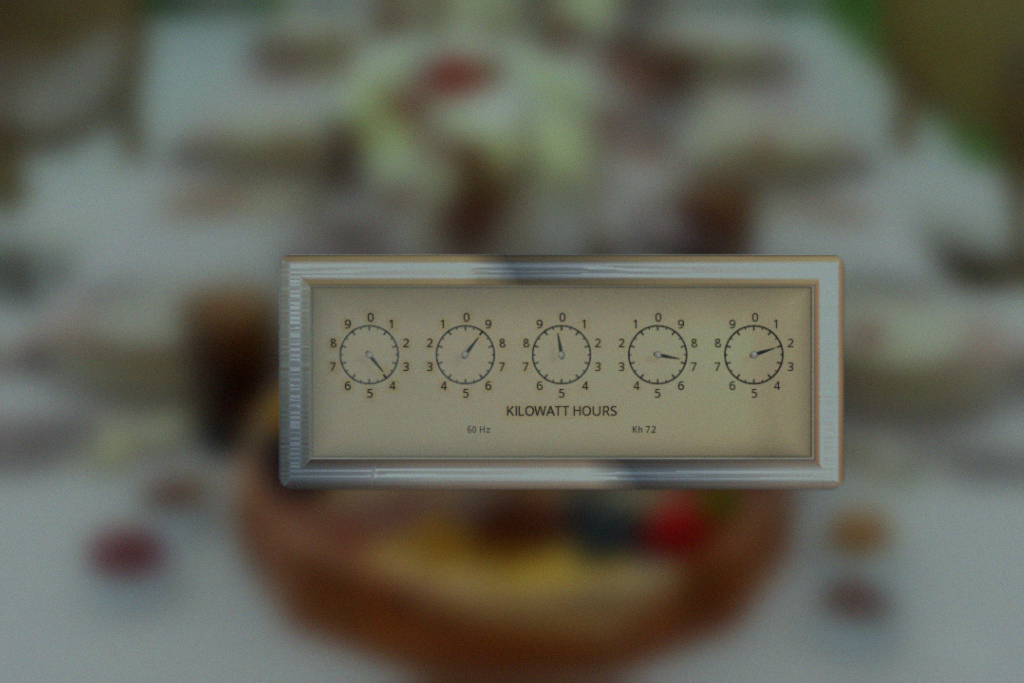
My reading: 38972 kWh
